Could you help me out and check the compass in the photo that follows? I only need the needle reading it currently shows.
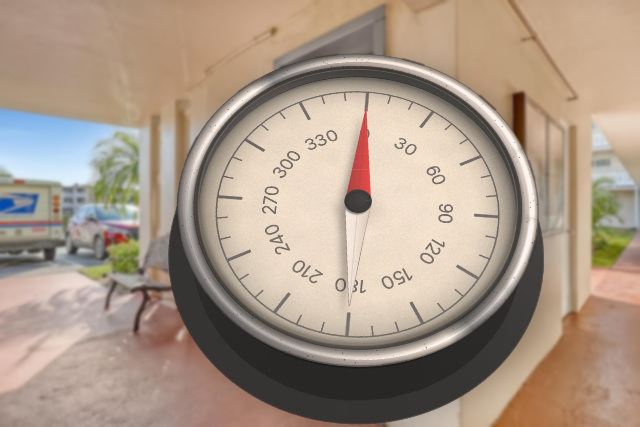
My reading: 0 °
